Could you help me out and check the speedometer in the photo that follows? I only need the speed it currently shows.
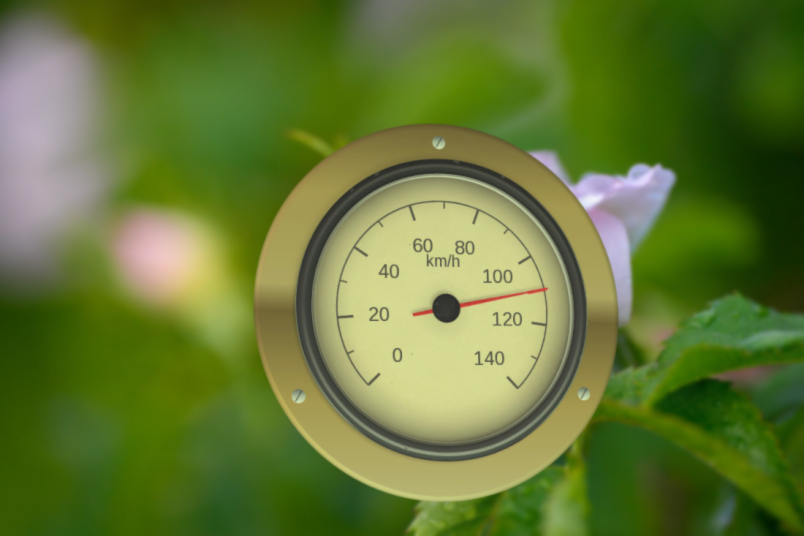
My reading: 110 km/h
